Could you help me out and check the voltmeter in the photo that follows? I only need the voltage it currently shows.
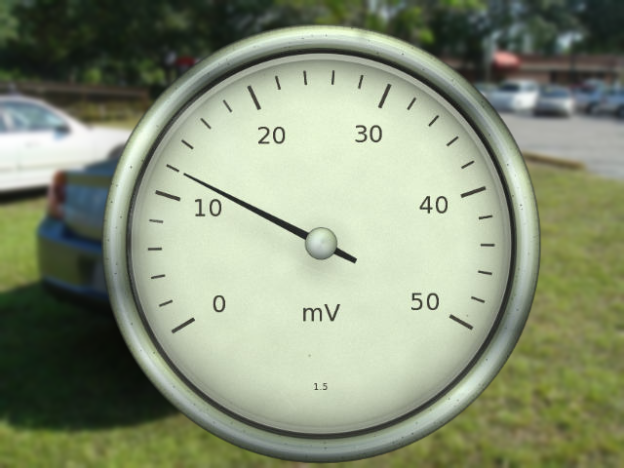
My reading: 12 mV
